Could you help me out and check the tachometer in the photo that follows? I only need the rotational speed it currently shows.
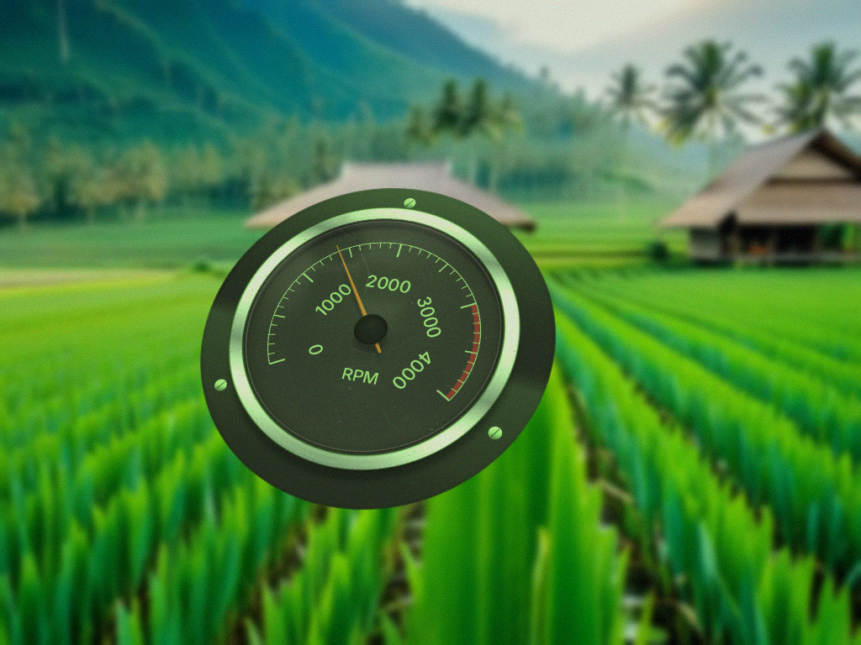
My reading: 1400 rpm
